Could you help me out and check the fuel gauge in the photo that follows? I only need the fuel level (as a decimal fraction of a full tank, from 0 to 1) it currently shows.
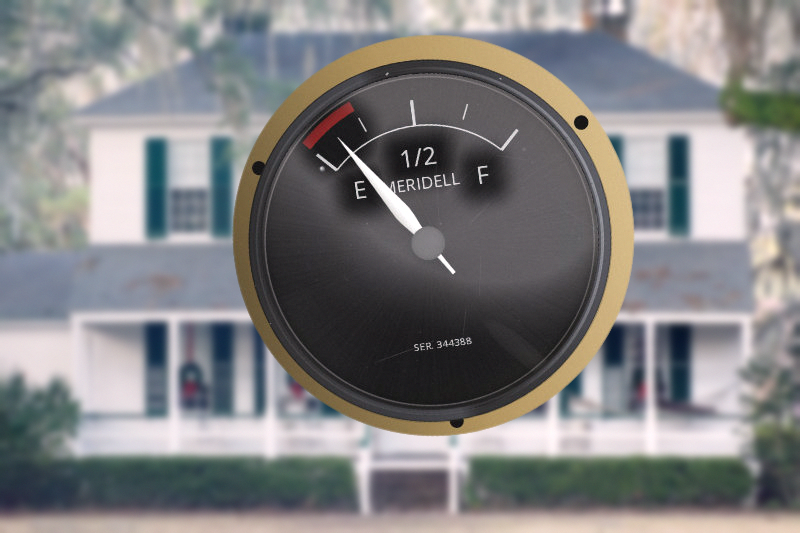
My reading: 0.125
